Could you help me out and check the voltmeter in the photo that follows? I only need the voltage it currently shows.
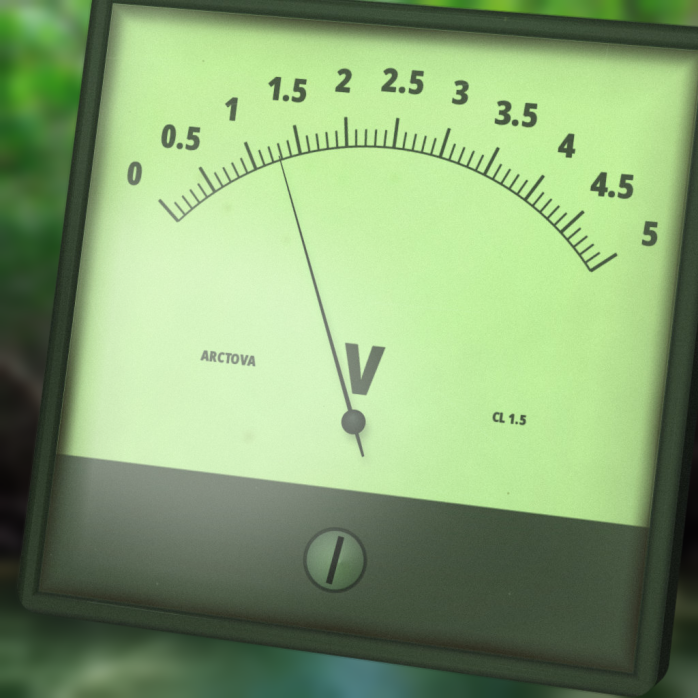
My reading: 1.3 V
